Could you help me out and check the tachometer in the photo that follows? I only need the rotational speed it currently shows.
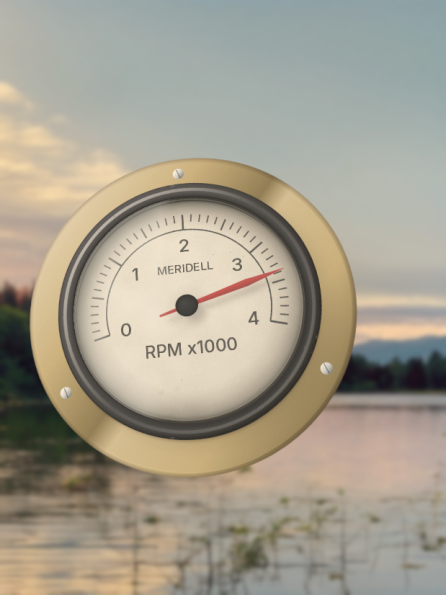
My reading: 3400 rpm
